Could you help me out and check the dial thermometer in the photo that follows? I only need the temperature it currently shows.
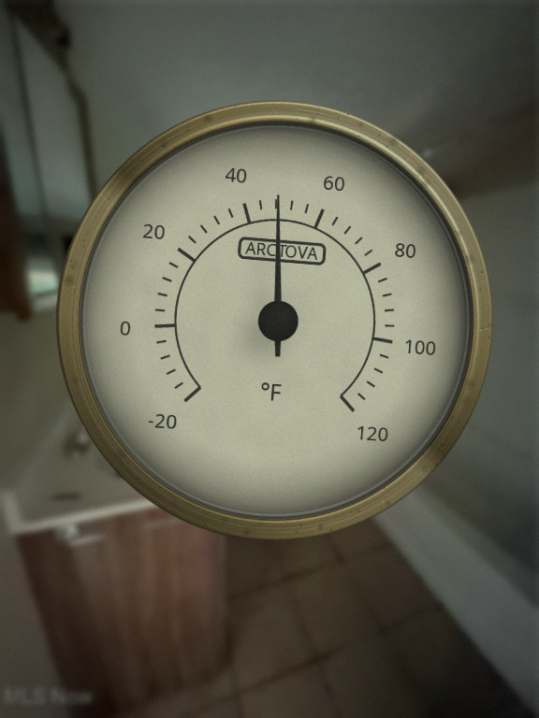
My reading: 48 °F
